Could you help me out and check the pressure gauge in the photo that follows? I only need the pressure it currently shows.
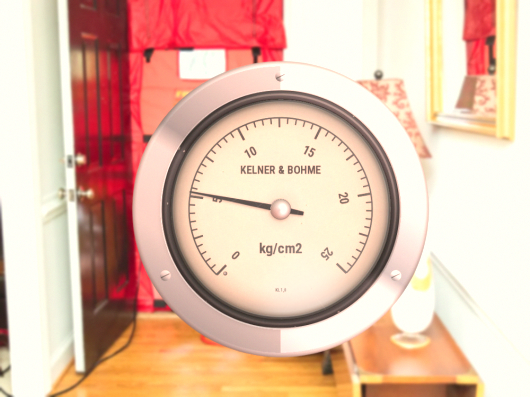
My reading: 5.25 kg/cm²
